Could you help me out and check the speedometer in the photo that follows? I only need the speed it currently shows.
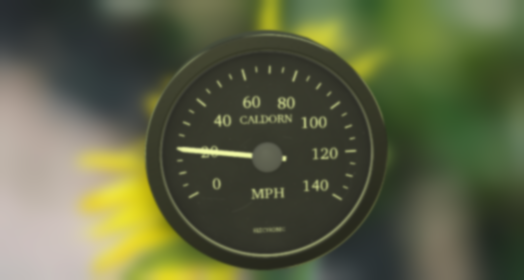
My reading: 20 mph
